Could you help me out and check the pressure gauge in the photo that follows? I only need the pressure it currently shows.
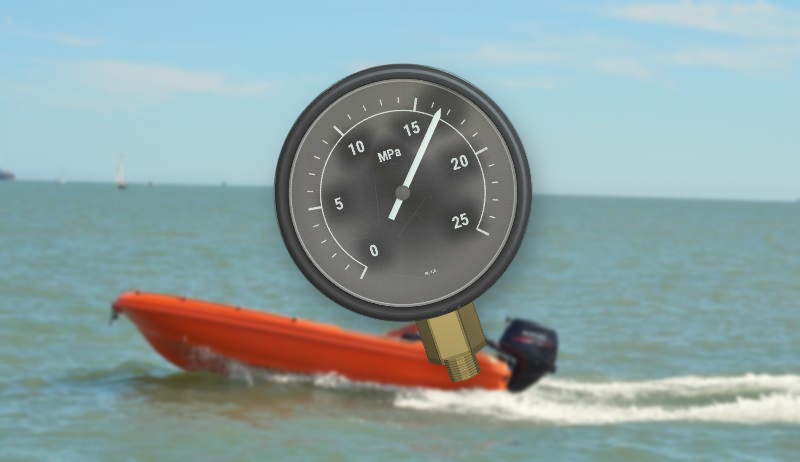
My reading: 16.5 MPa
